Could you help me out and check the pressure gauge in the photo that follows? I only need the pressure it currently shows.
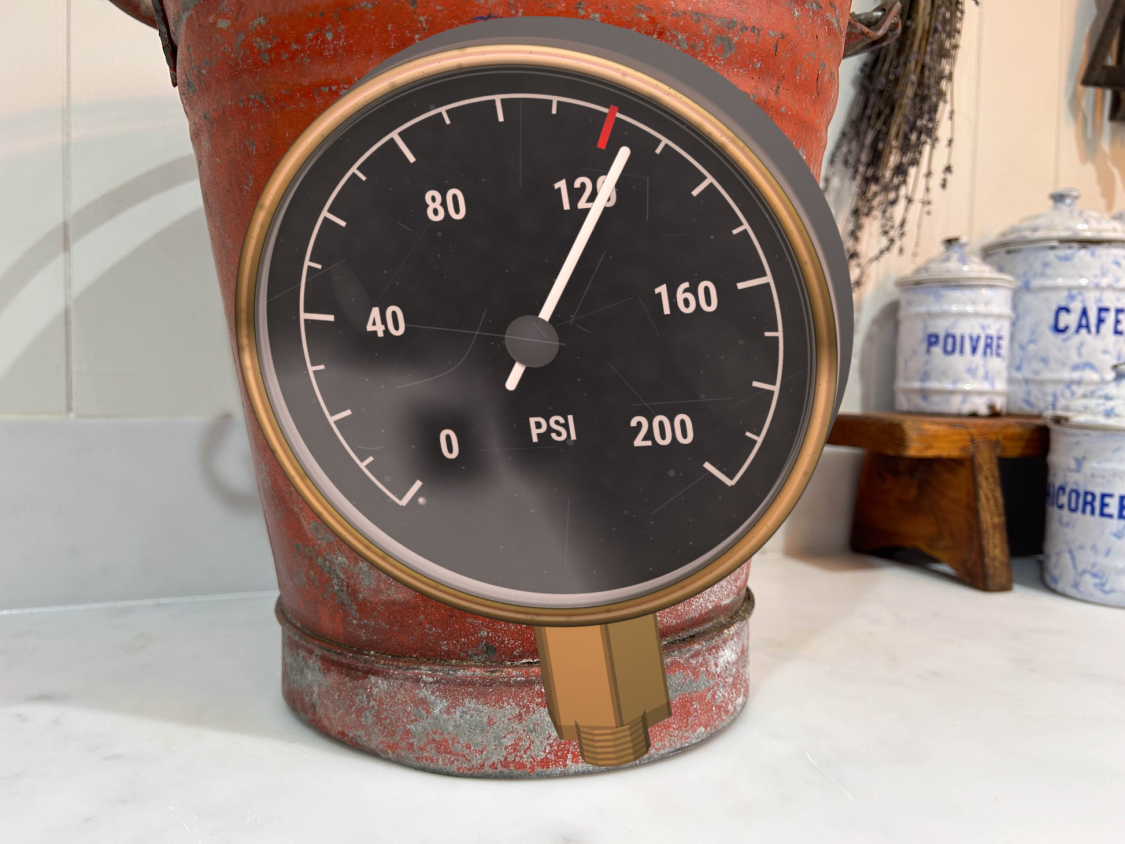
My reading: 125 psi
